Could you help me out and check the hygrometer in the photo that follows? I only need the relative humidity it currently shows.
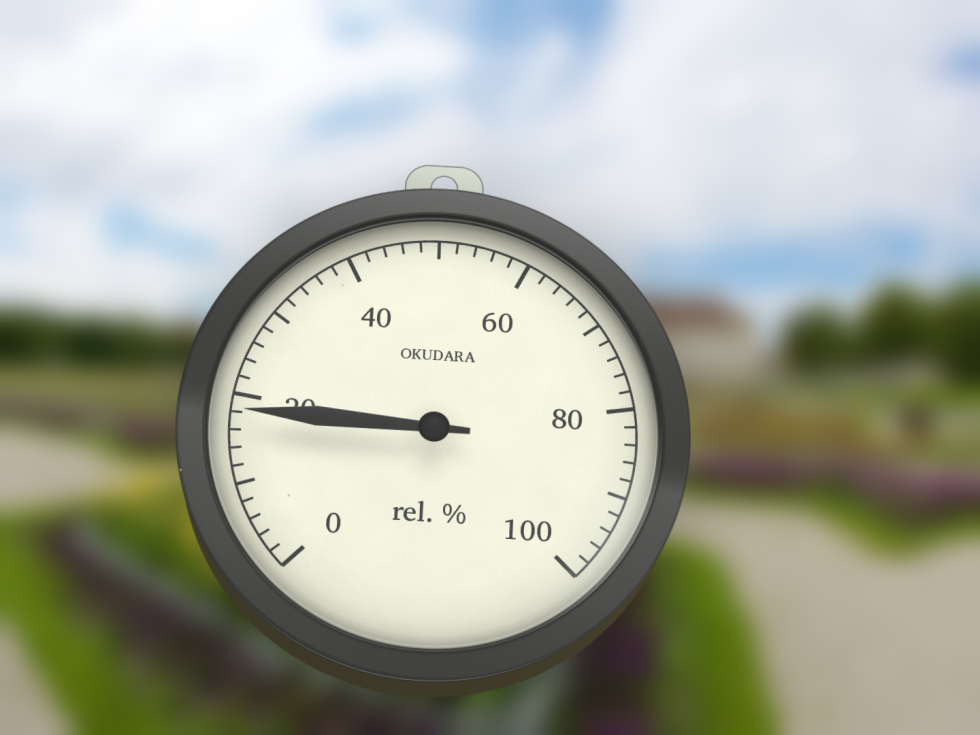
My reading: 18 %
